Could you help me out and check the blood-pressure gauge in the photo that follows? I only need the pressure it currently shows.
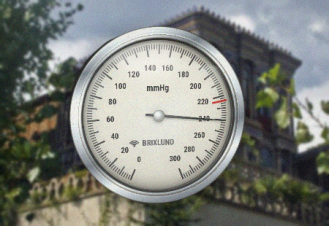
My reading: 240 mmHg
